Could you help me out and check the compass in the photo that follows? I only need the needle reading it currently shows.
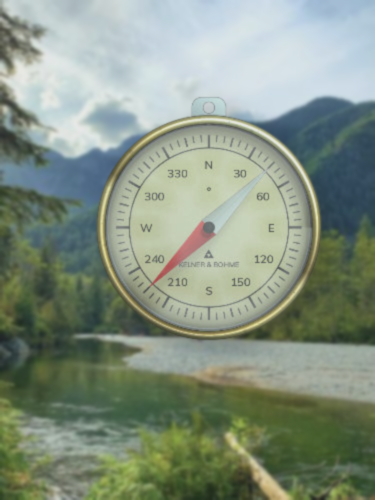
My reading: 225 °
